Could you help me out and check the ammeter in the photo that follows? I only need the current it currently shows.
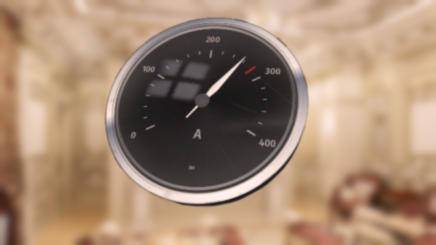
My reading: 260 A
